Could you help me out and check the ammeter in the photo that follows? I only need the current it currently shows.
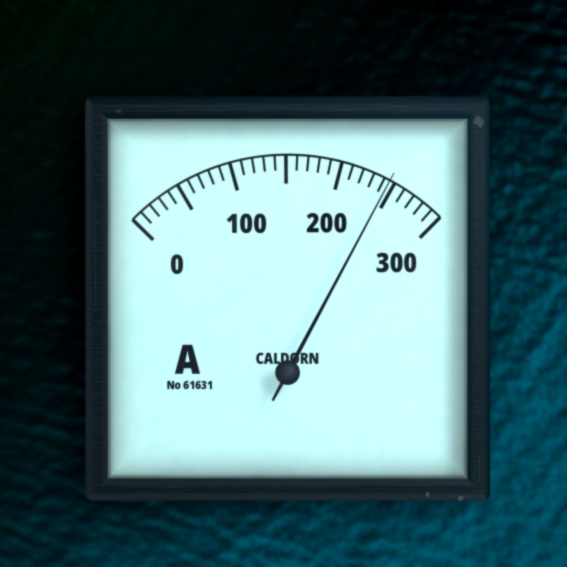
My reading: 245 A
